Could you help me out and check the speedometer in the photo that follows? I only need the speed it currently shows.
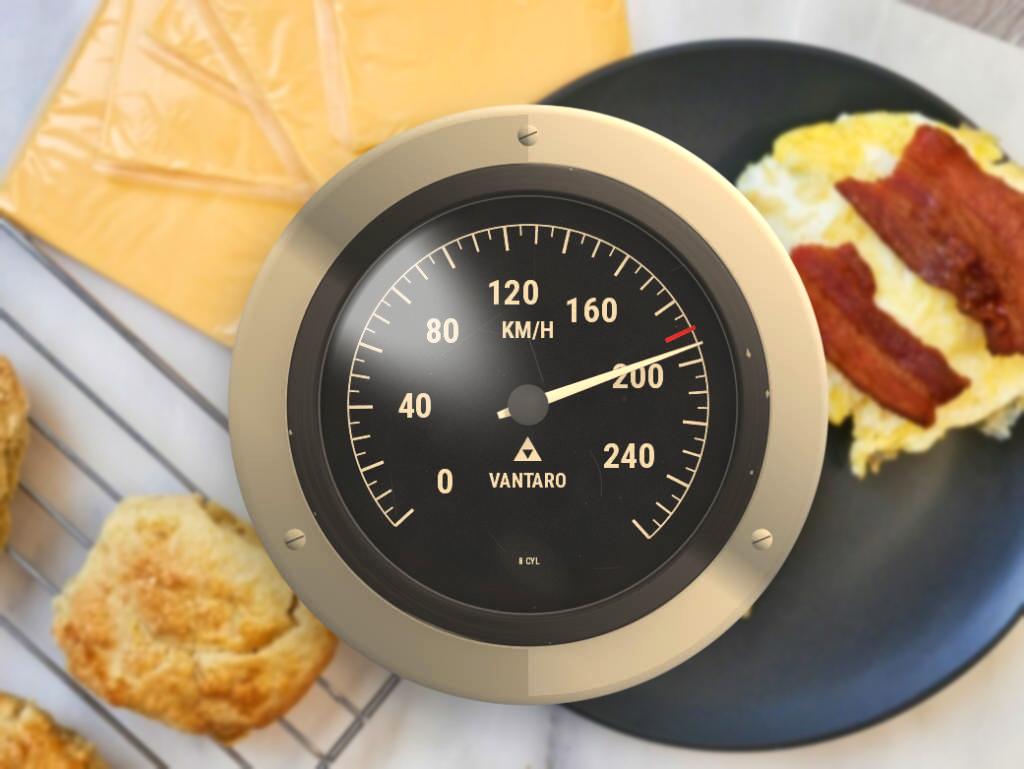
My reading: 195 km/h
